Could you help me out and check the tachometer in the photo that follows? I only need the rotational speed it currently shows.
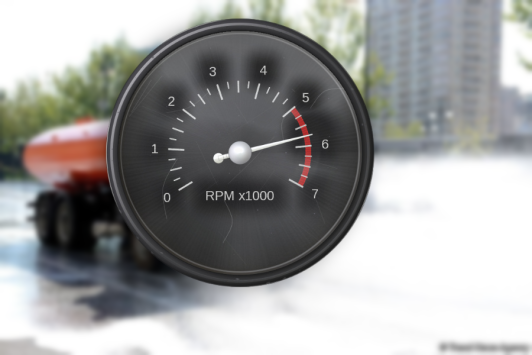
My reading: 5750 rpm
